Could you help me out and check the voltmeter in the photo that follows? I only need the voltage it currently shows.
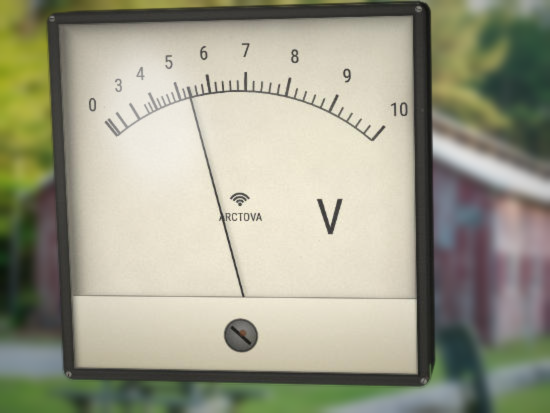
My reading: 5.4 V
